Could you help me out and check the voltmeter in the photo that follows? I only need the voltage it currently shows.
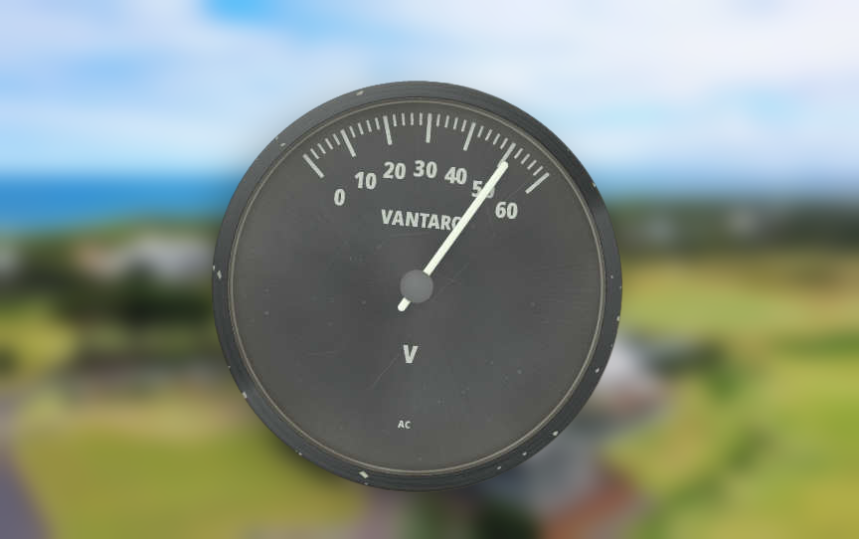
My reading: 51 V
